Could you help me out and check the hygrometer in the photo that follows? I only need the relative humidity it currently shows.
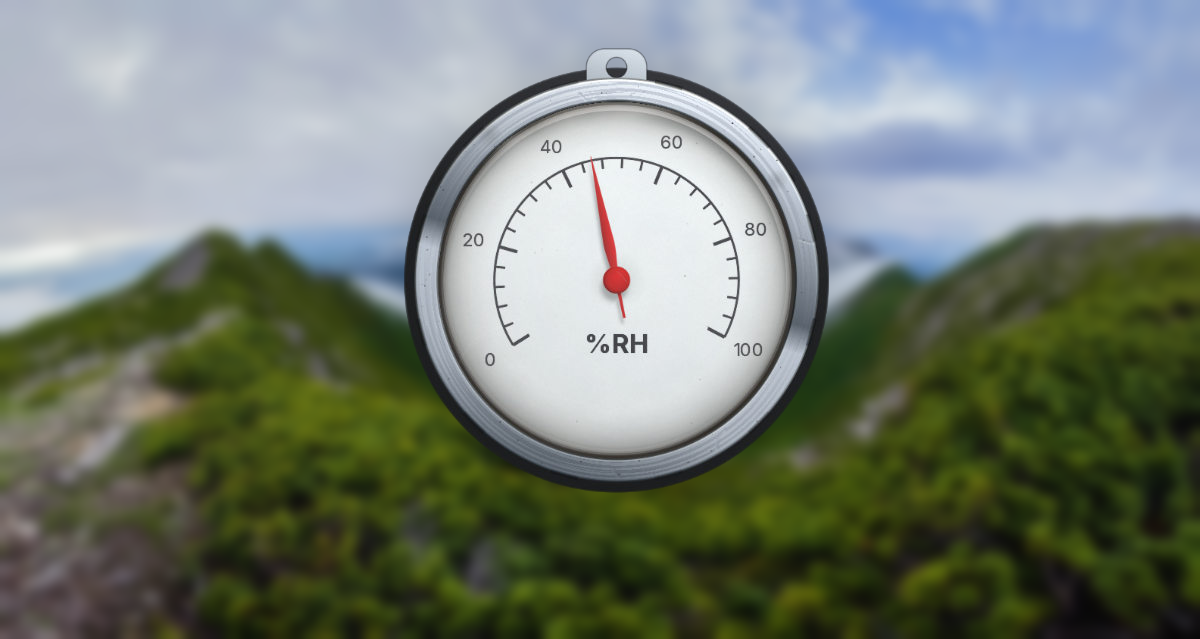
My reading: 46 %
